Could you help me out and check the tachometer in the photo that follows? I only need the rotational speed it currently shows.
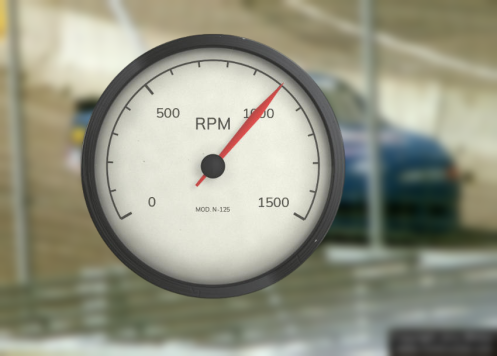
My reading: 1000 rpm
